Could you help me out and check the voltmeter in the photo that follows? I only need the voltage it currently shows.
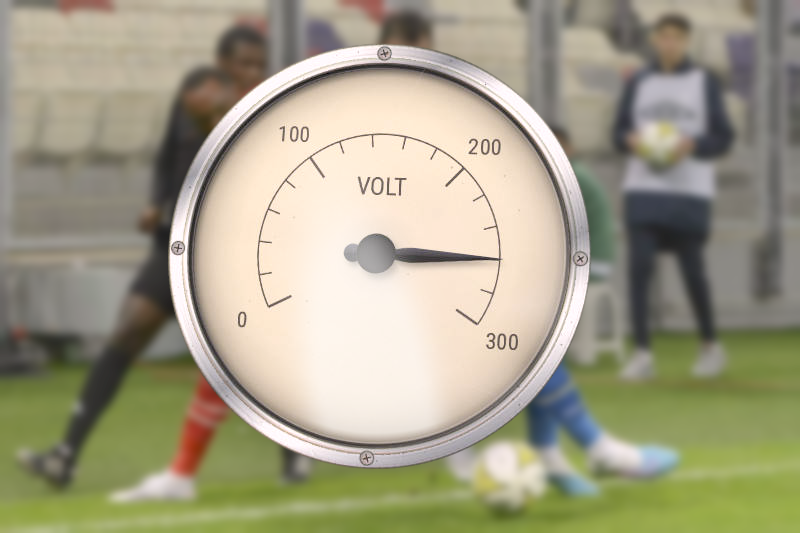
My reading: 260 V
